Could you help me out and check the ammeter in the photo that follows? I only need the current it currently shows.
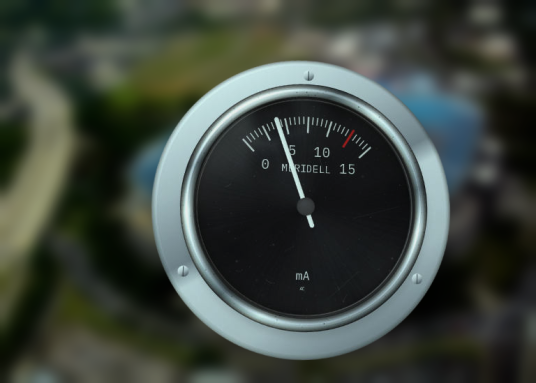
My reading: 4 mA
